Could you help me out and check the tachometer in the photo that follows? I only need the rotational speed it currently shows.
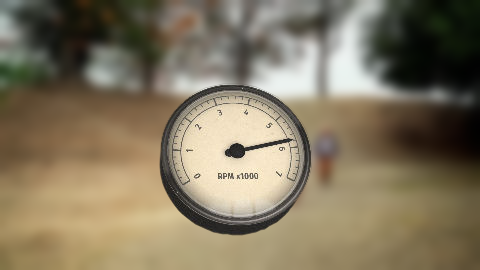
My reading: 5800 rpm
